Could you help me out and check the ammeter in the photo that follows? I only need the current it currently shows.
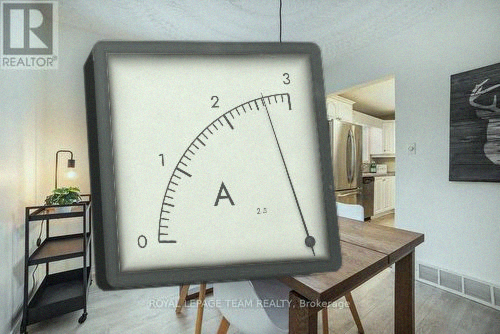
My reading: 2.6 A
